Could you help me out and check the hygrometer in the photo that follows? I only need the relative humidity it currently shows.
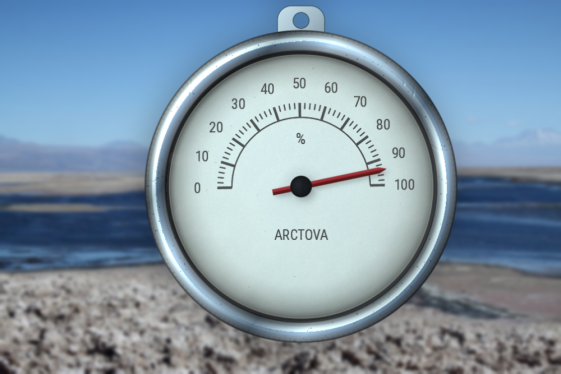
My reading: 94 %
